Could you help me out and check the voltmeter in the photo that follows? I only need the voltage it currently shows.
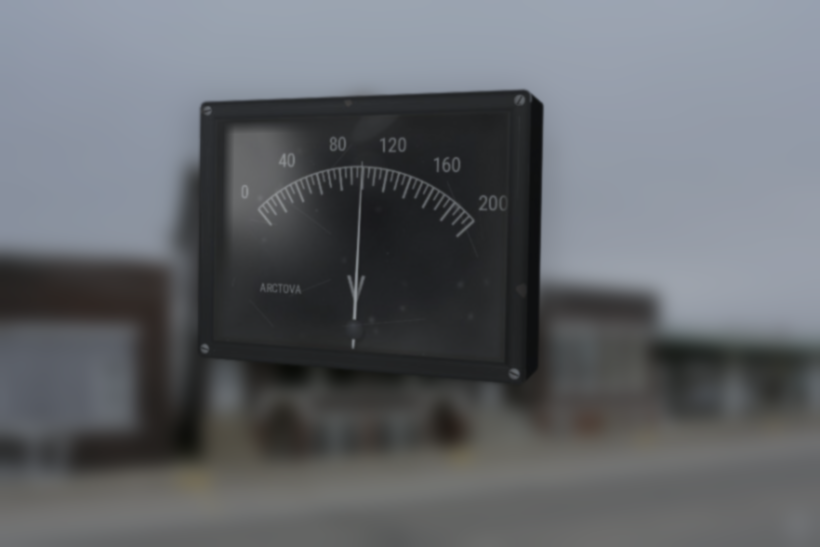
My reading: 100 V
